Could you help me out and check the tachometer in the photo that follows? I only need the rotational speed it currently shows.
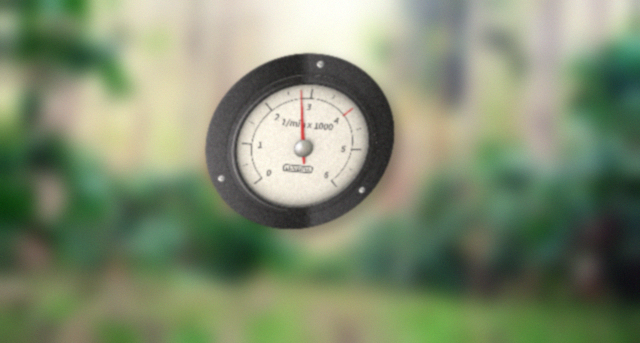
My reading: 2750 rpm
